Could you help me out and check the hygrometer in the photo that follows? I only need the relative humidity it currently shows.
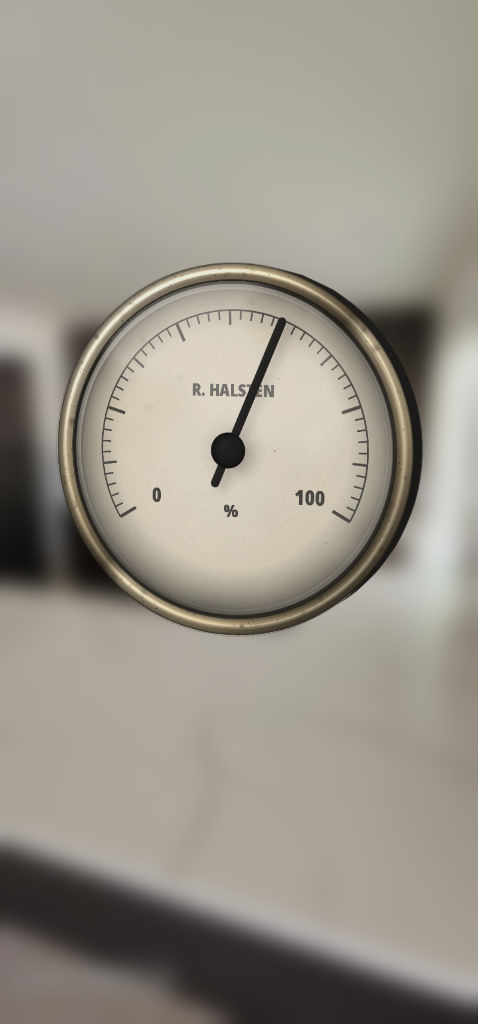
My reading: 60 %
